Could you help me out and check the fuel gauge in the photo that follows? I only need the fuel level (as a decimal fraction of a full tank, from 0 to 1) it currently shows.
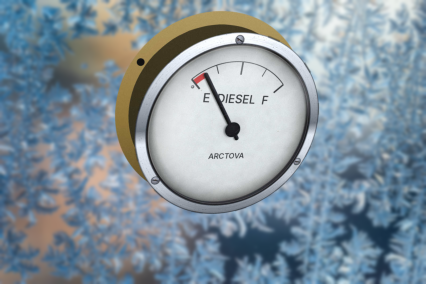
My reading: 0.125
